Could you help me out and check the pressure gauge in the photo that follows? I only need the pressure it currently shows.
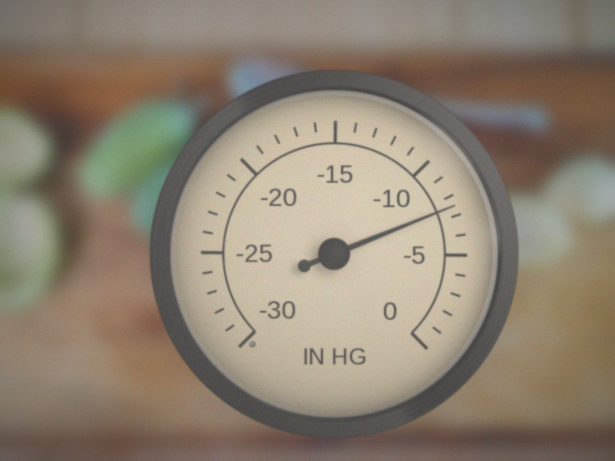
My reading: -7.5 inHg
